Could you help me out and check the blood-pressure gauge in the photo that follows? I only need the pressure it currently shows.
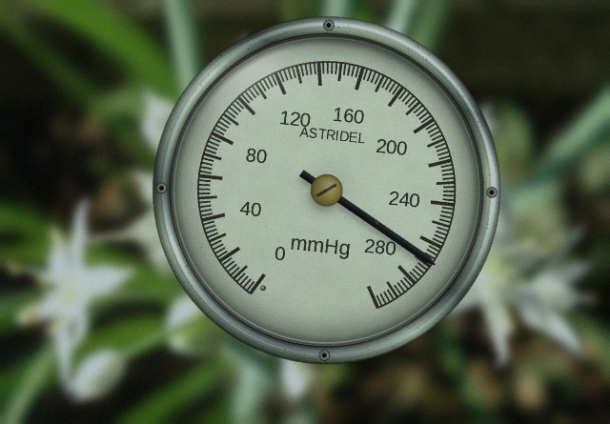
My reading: 268 mmHg
